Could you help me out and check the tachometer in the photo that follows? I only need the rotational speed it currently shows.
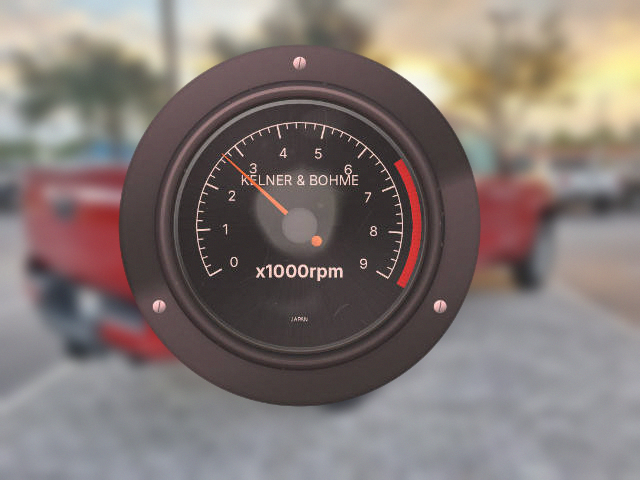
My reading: 2700 rpm
